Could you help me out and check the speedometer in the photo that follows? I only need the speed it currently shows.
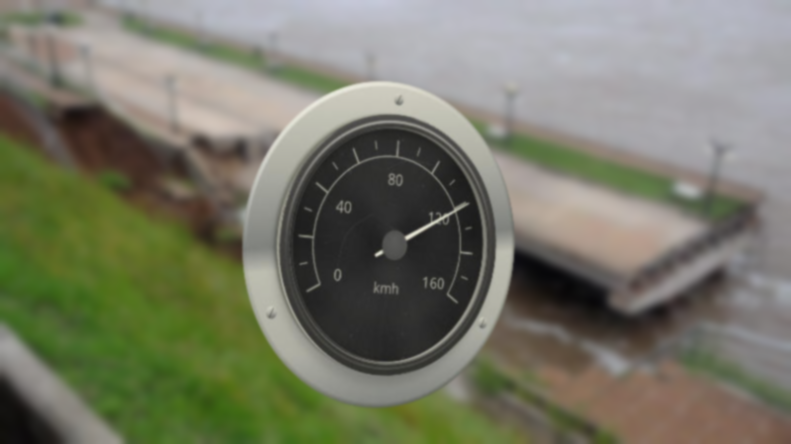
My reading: 120 km/h
